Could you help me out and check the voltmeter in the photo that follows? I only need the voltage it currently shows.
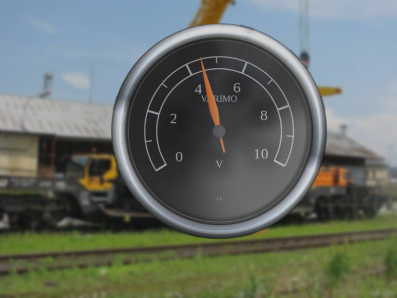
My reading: 4.5 V
